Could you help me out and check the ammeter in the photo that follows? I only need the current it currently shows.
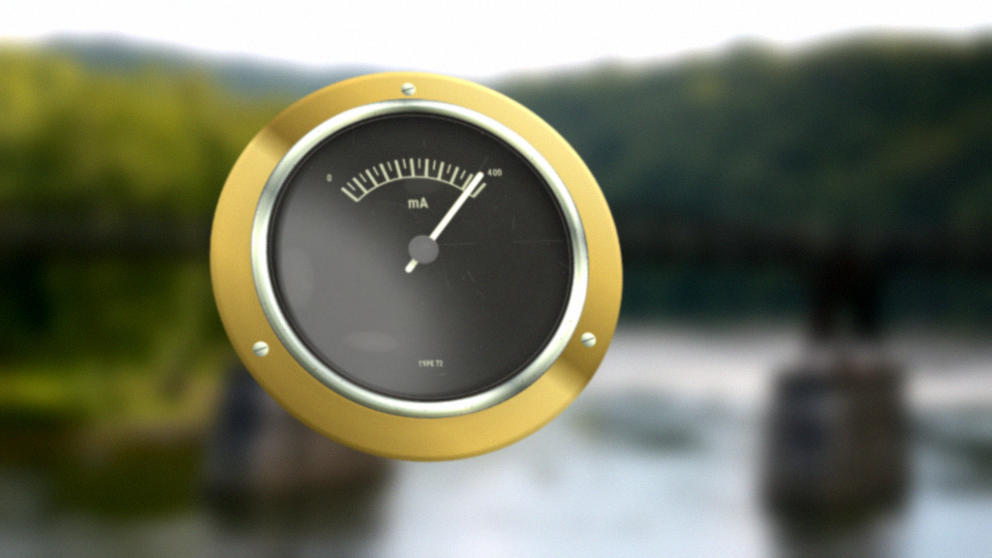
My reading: 380 mA
